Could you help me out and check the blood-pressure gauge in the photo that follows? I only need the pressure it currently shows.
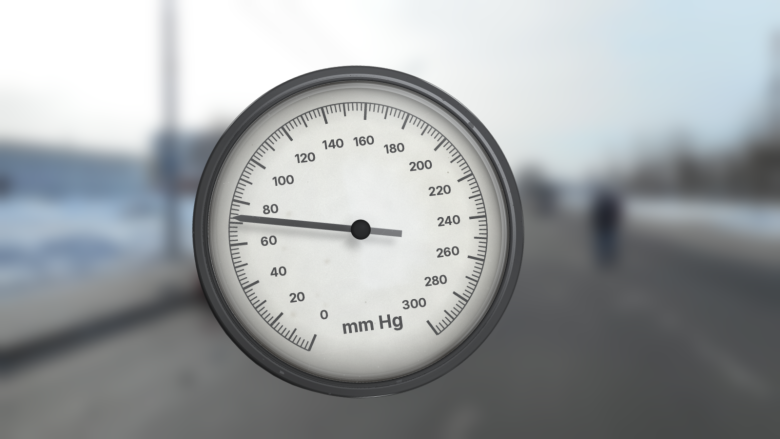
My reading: 72 mmHg
